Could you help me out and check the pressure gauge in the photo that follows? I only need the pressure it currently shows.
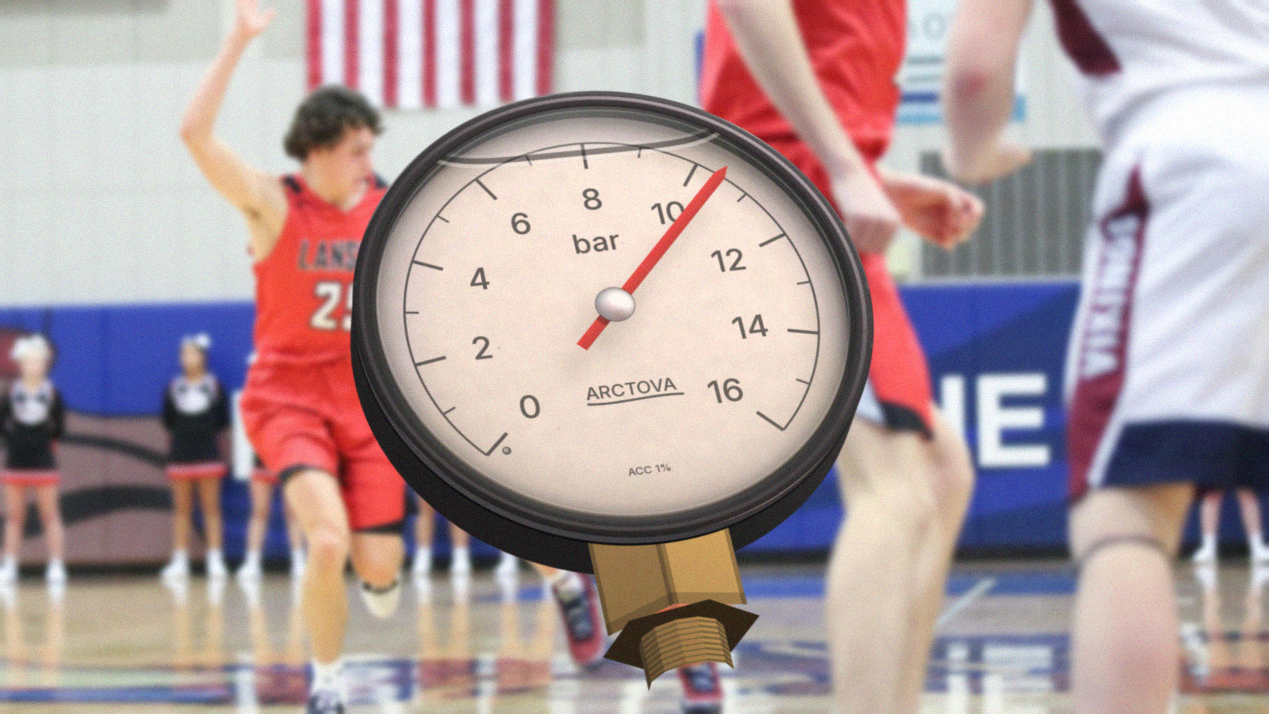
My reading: 10.5 bar
